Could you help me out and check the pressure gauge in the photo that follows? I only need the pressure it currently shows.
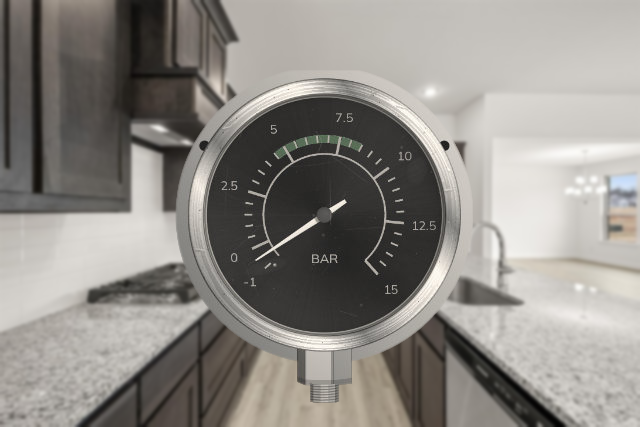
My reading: -0.5 bar
